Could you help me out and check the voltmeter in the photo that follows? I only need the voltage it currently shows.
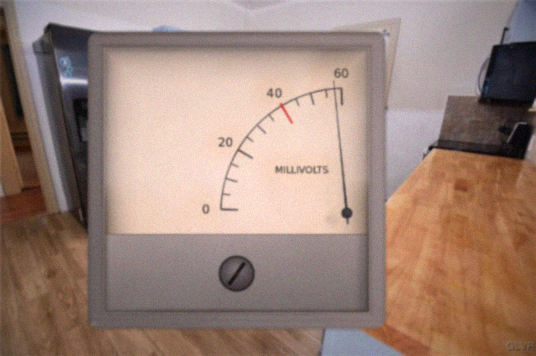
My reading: 57.5 mV
